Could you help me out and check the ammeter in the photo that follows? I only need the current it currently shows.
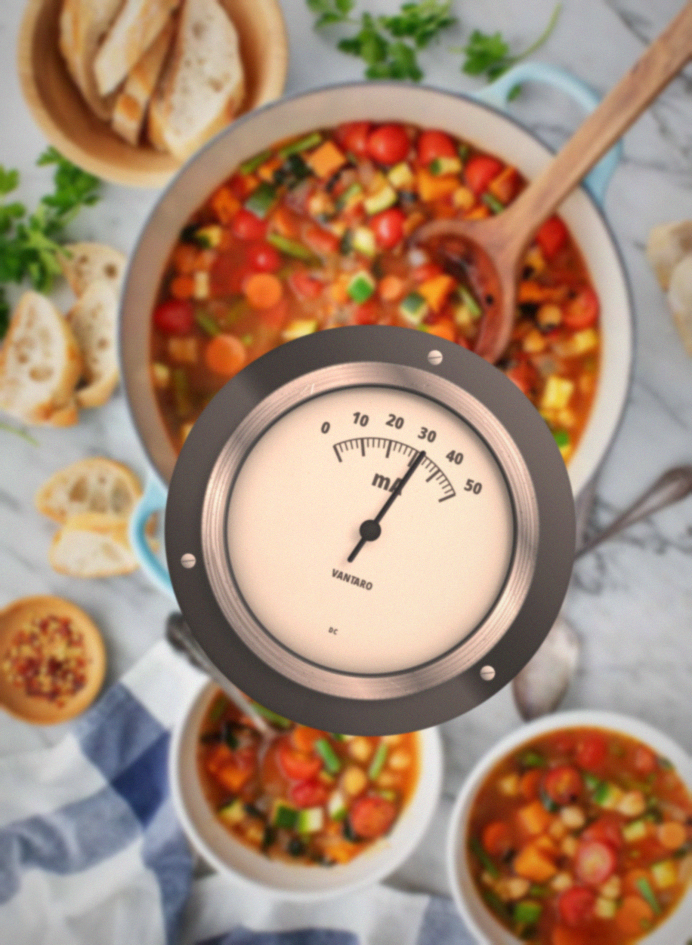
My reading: 32 mA
